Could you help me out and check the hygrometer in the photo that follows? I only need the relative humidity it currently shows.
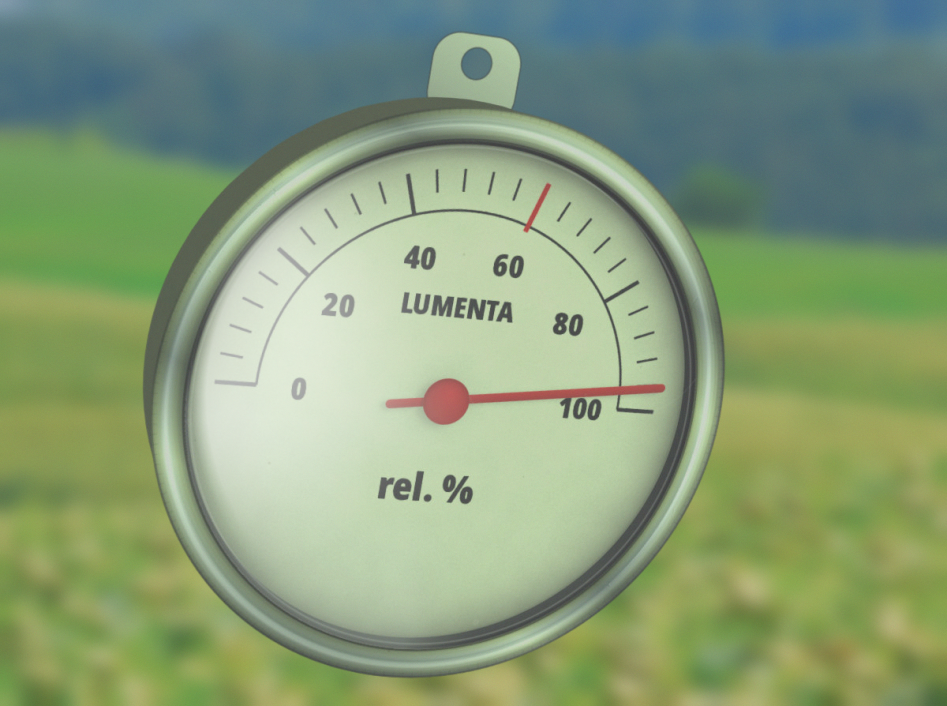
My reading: 96 %
